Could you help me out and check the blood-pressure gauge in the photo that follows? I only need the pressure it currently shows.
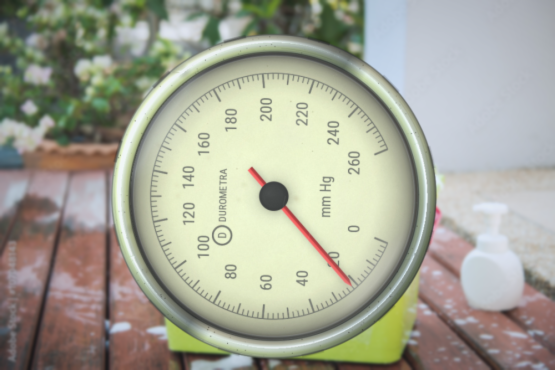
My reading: 22 mmHg
